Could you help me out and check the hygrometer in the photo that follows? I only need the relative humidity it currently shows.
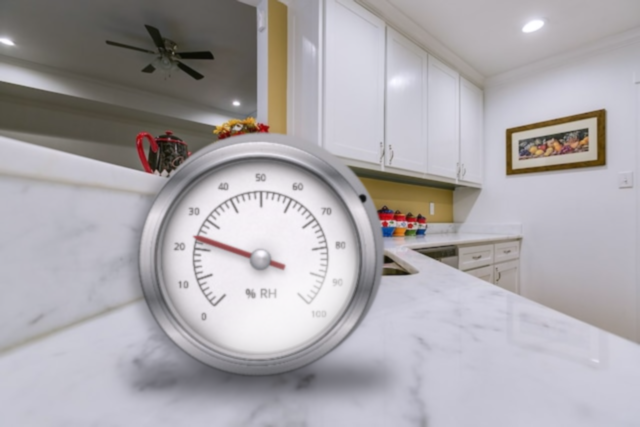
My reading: 24 %
